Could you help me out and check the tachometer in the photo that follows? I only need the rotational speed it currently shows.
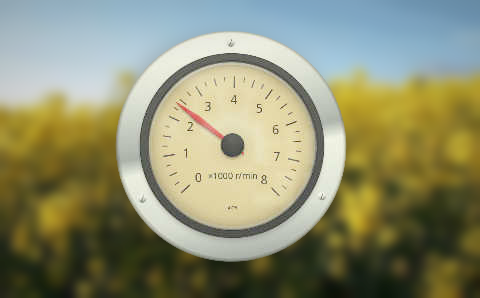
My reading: 2375 rpm
